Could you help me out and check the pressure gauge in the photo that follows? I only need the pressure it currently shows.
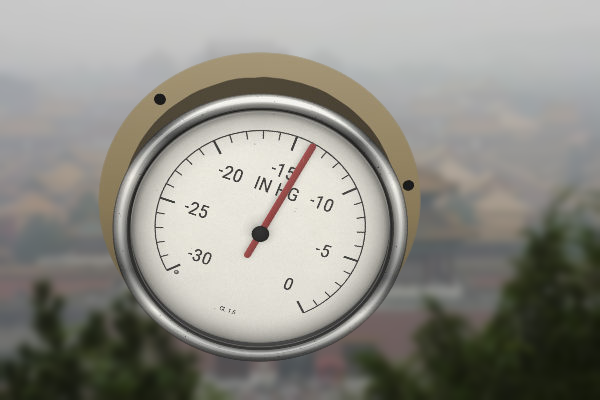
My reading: -14 inHg
